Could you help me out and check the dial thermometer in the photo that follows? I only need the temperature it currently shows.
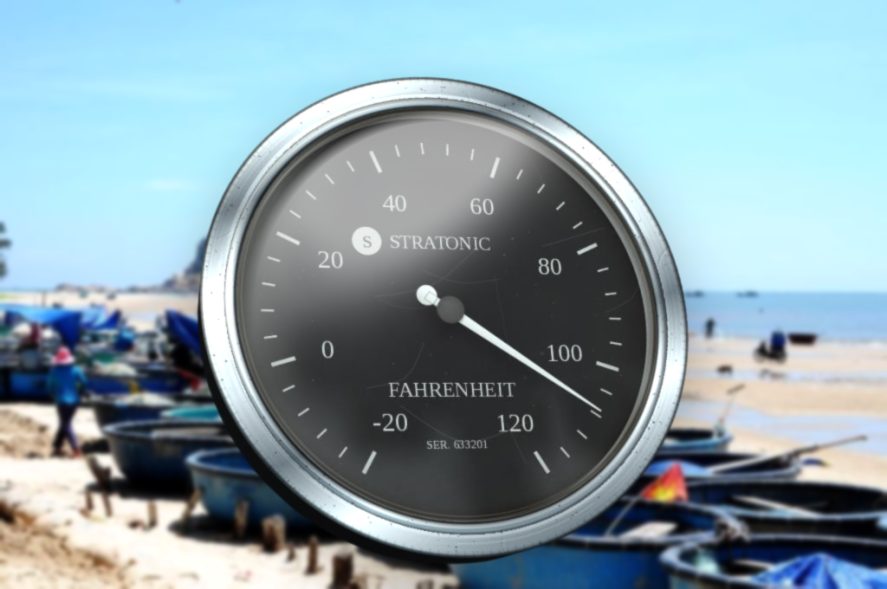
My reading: 108 °F
